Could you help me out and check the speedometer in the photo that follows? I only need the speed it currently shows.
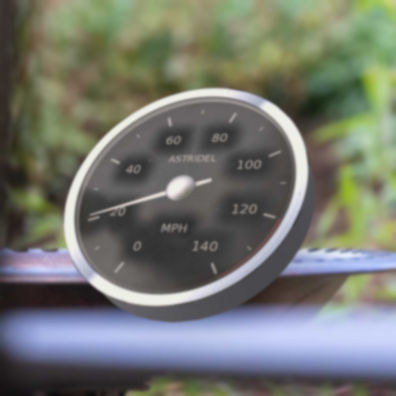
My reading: 20 mph
